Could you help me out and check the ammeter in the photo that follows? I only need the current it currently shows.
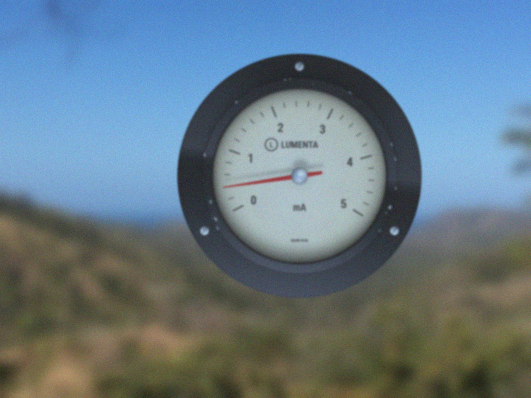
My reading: 0.4 mA
